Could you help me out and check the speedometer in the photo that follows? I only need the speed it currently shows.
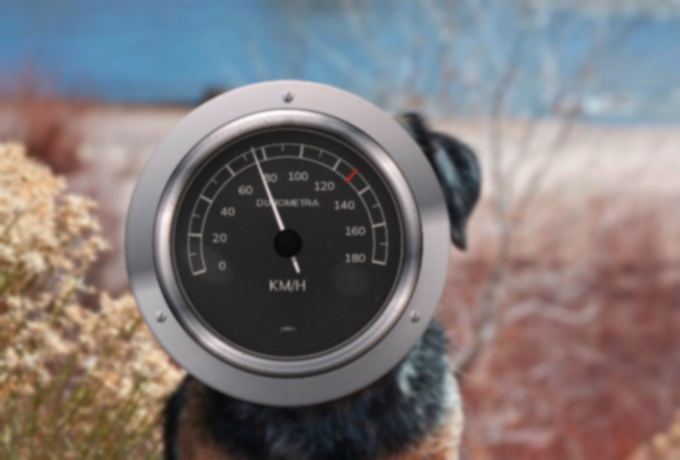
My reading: 75 km/h
